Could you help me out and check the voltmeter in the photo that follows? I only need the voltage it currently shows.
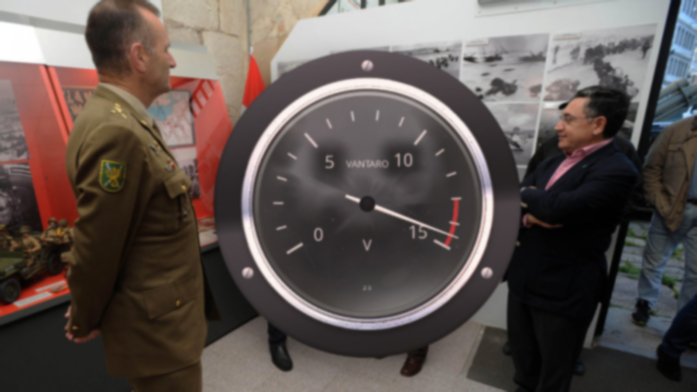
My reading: 14.5 V
